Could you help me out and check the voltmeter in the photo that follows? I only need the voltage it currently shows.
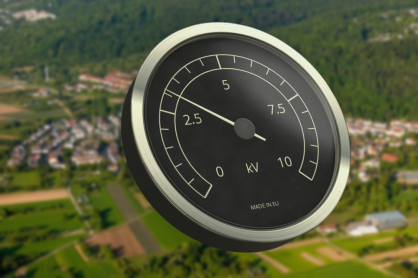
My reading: 3 kV
